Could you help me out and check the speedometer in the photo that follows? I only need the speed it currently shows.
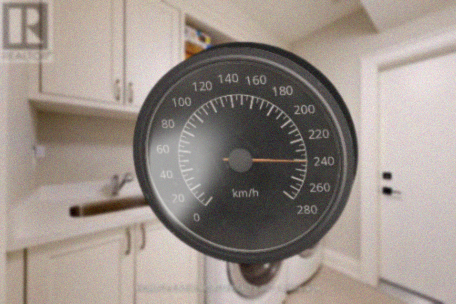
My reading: 240 km/h
